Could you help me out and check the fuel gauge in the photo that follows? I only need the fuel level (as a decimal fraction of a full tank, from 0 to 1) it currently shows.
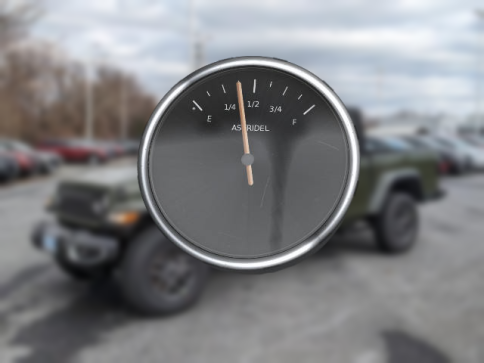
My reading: 0.375
